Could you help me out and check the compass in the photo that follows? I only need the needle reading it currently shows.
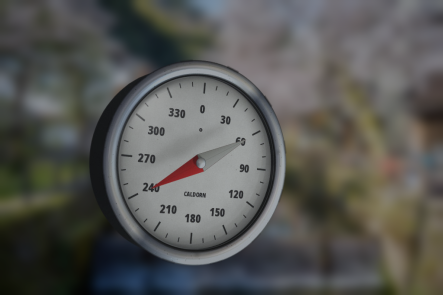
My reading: 240 °
